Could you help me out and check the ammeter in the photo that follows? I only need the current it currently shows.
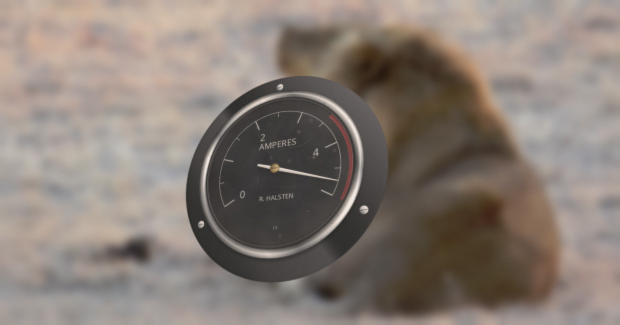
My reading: 4.75 A
